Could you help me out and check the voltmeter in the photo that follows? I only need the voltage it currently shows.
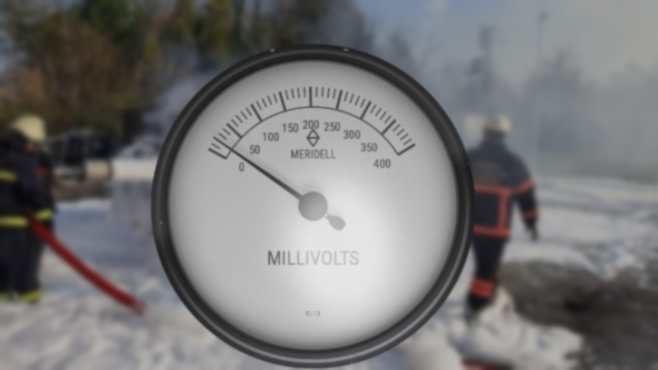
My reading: 20 mV
